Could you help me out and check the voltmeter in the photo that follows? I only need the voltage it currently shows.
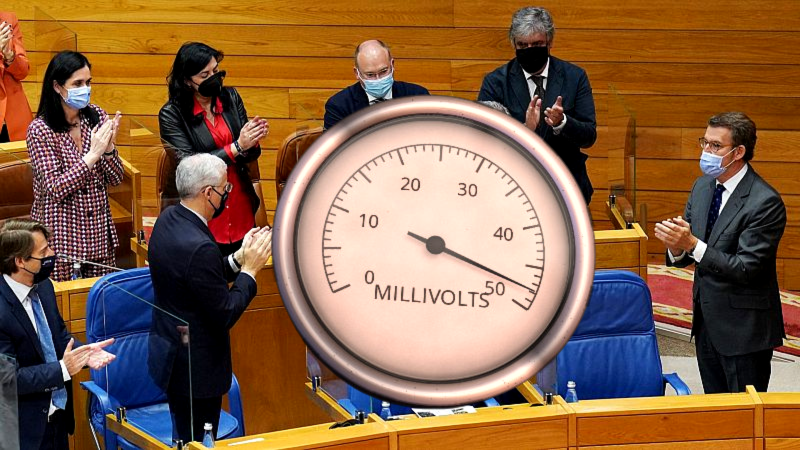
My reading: 48 mV
